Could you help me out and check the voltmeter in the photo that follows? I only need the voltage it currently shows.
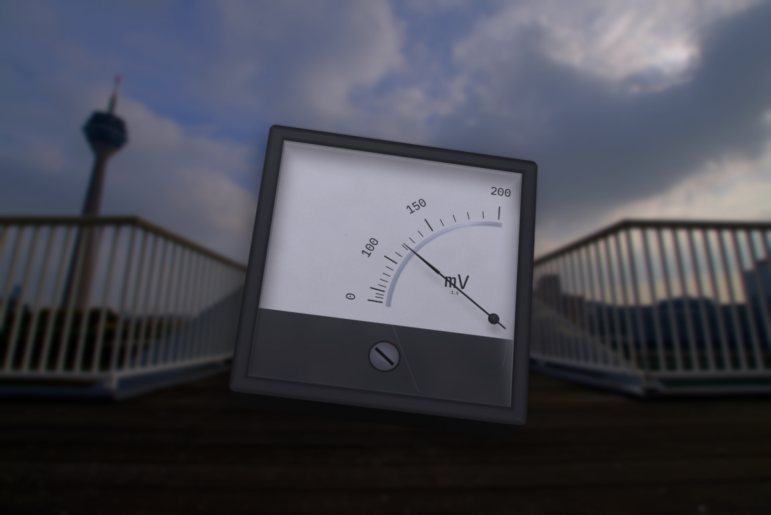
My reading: 120 mV
